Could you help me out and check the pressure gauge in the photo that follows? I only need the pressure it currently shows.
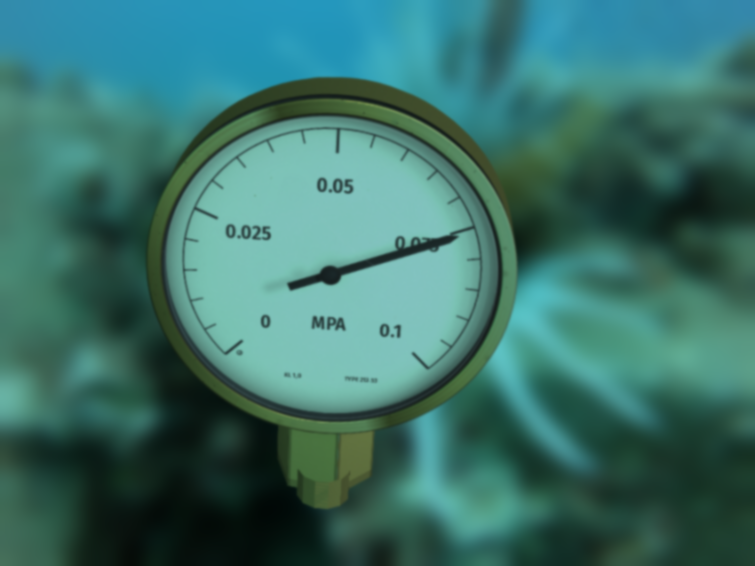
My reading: 0.075 MPa
